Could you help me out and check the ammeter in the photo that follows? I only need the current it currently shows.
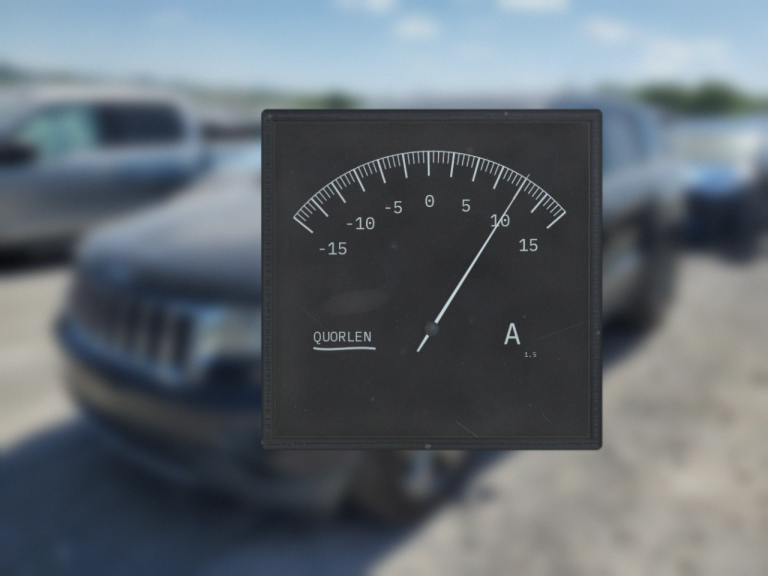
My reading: 10 A
